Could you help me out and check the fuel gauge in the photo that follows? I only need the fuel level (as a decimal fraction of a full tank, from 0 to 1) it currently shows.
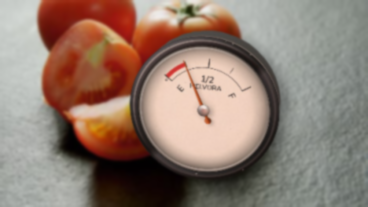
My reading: 0.25
